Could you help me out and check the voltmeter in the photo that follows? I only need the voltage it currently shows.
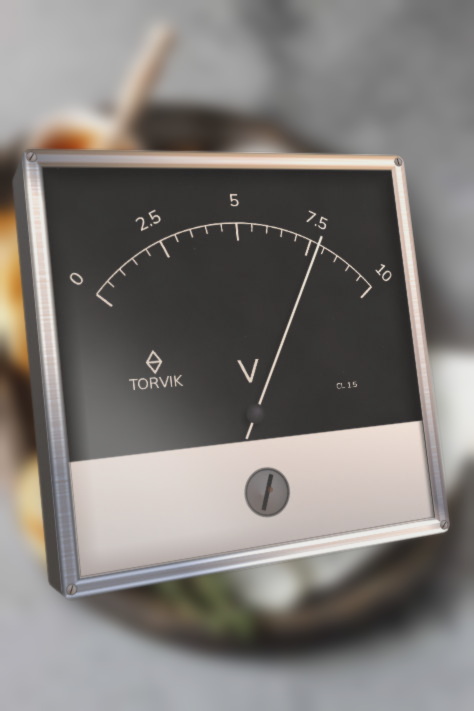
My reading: 7.75 V
